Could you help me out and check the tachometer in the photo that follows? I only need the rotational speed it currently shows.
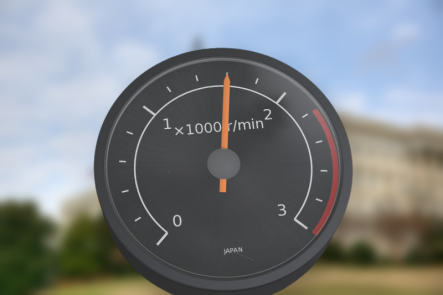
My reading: 1600 rpm
